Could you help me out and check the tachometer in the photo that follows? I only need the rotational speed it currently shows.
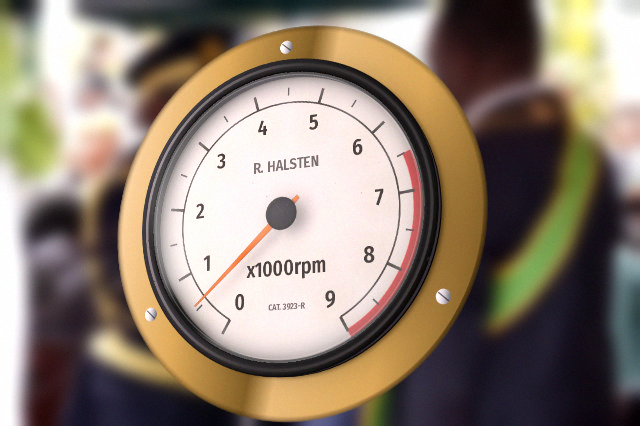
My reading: 500 rpm
